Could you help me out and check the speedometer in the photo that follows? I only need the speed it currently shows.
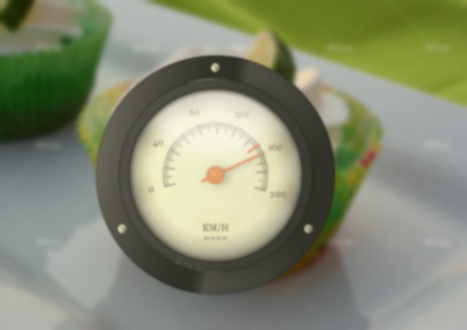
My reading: 160 km/h
